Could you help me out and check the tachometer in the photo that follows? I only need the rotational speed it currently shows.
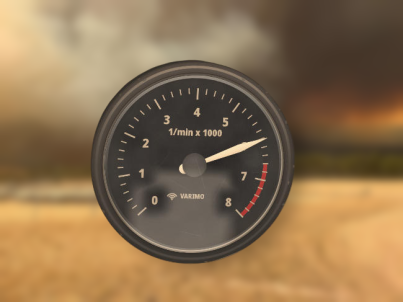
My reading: 6000 rpm
